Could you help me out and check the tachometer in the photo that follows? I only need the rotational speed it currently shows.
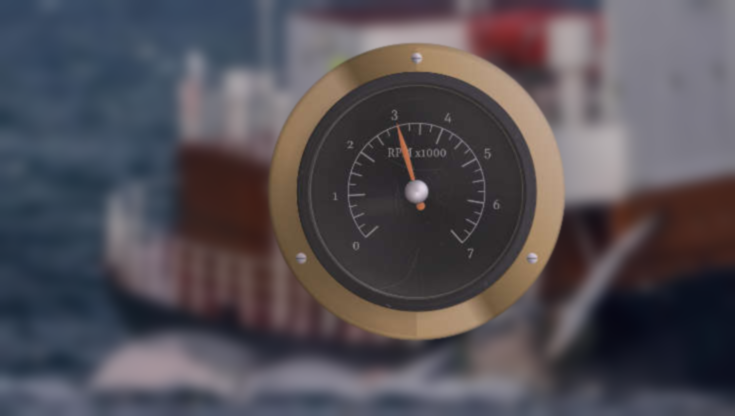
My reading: 3000 rpm
